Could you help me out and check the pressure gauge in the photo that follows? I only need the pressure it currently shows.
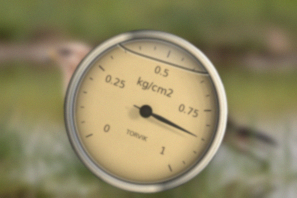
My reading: 0.85 kg/cm²
